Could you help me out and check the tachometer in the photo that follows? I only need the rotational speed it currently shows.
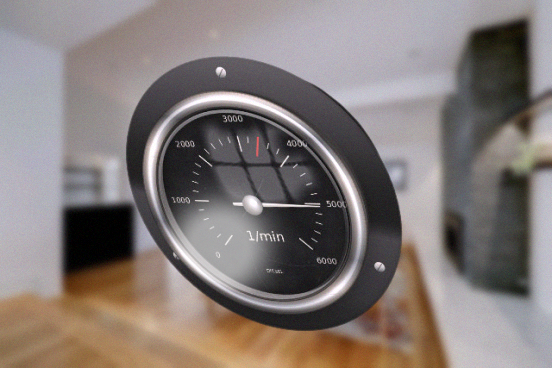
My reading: 5000 rpm
